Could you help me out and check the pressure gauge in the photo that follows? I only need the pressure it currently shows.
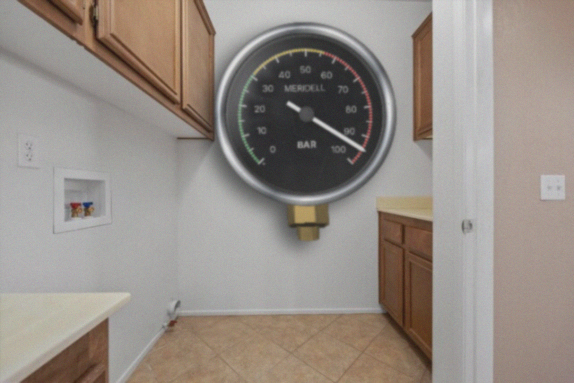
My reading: 95 bar
